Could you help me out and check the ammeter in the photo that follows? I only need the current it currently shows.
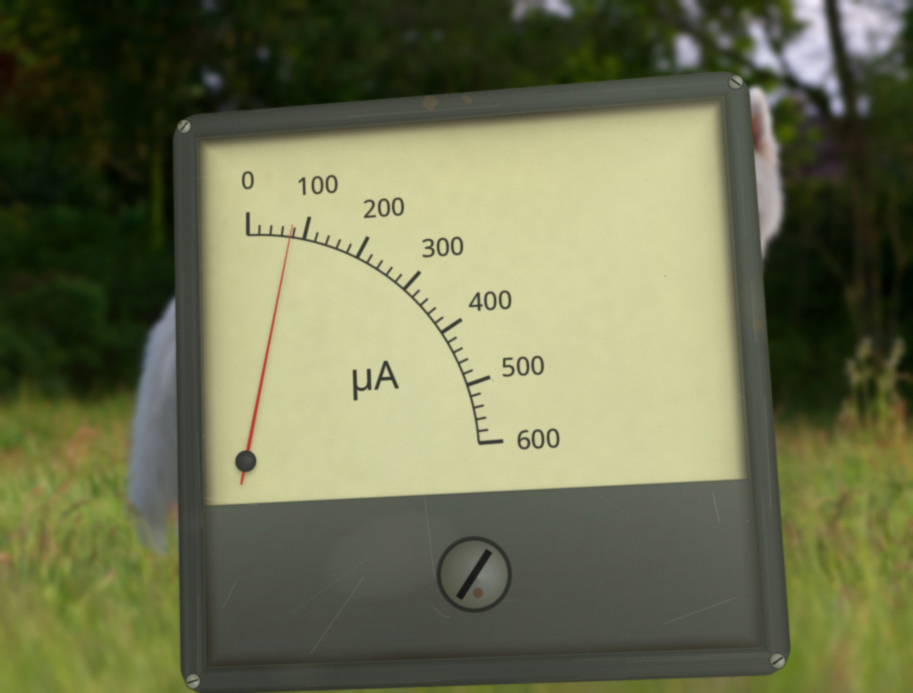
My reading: 80 µA
